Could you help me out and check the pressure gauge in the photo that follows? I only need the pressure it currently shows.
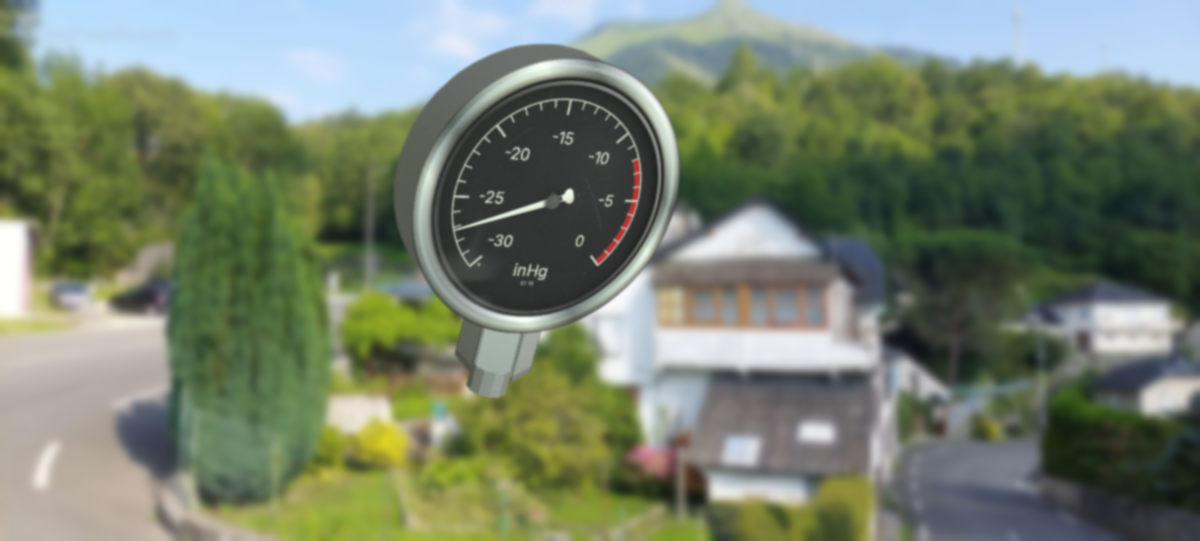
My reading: -27 inHg
